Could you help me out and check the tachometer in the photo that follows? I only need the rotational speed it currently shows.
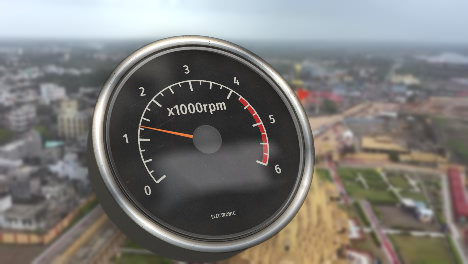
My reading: 1250 rpm
